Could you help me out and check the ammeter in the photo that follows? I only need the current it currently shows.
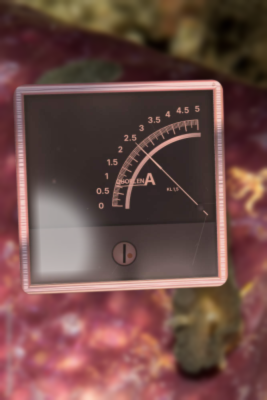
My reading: 2.5 A
